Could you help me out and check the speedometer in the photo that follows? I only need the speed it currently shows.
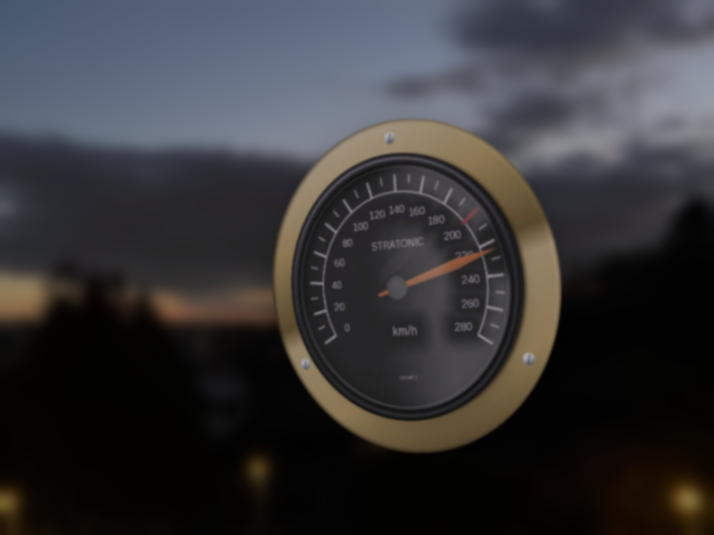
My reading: 225 km/h
